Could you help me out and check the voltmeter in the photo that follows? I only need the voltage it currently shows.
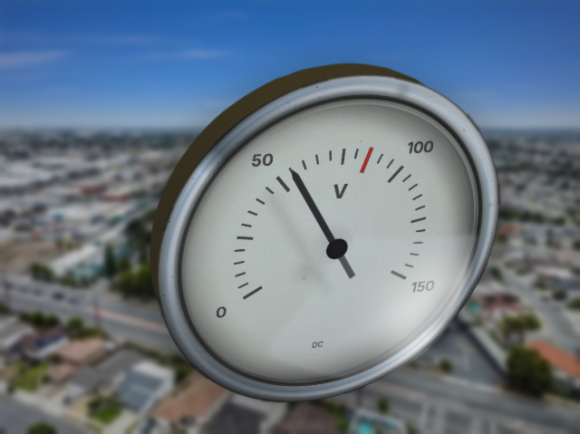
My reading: 55 V
